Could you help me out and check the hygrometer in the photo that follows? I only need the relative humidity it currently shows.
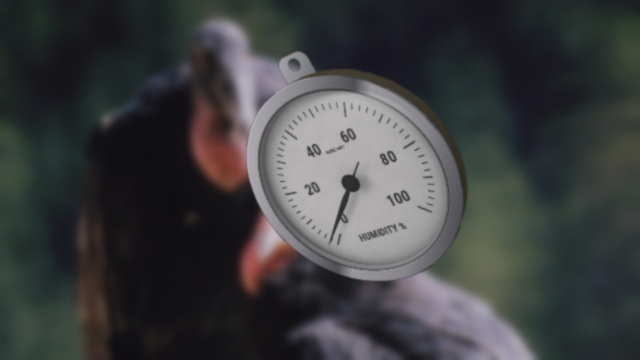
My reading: 2 %
